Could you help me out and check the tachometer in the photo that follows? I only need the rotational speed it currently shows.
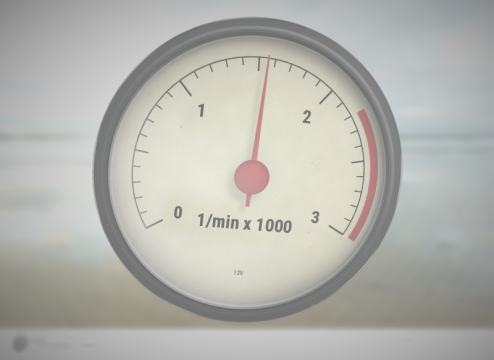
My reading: 1550 rpm
